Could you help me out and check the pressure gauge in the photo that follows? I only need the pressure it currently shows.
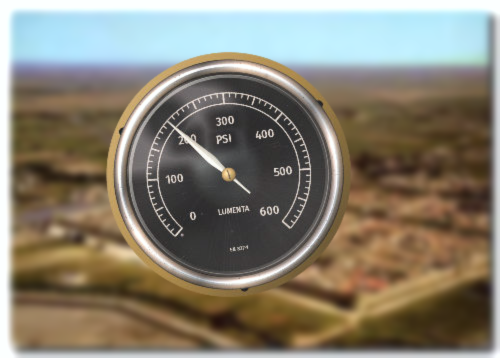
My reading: 200 psi
